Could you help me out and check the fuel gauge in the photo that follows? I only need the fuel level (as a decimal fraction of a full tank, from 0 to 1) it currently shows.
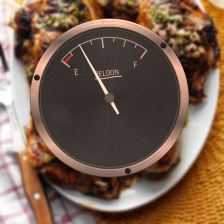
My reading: 0.25
